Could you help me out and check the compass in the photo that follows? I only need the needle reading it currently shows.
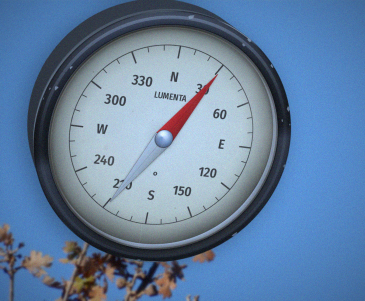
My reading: 30 °
